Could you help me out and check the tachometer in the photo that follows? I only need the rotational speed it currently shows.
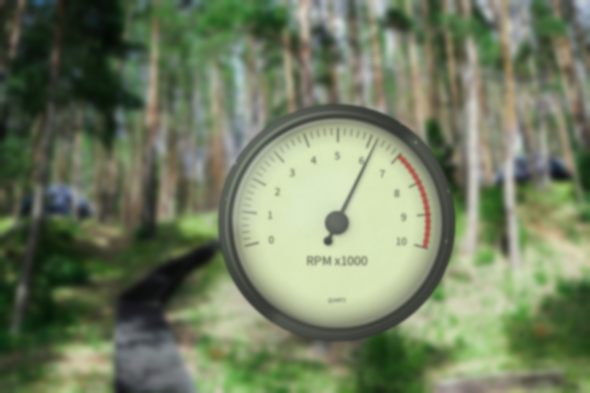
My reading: 6200 rpm
